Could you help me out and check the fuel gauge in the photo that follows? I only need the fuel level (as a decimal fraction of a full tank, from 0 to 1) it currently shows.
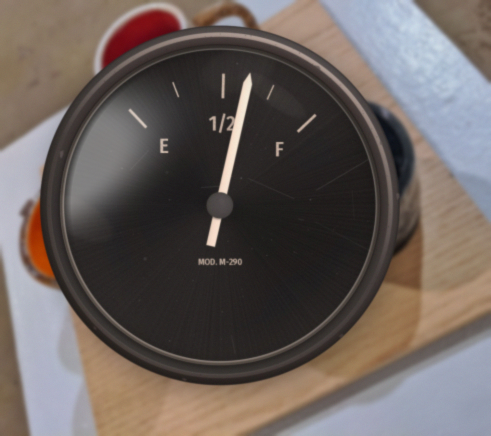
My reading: 0.625
